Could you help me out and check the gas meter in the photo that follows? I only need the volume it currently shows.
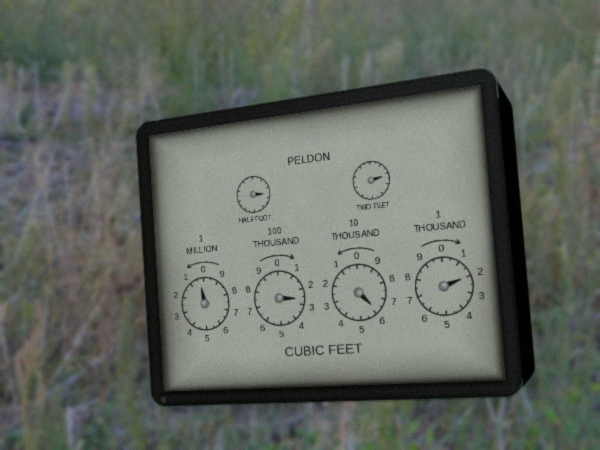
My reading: 26200 ft³
